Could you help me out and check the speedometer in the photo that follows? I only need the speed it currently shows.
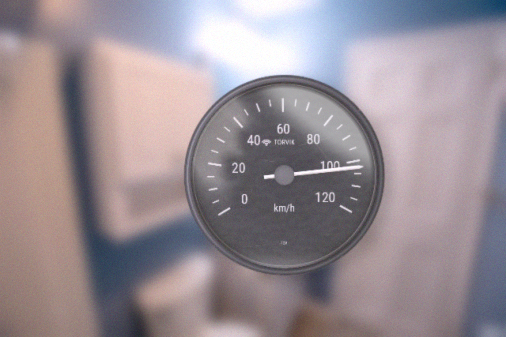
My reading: 102.5 km/h
